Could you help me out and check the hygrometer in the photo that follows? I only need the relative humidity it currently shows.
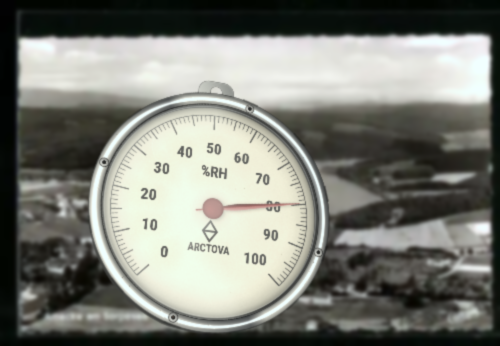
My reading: 80 %
